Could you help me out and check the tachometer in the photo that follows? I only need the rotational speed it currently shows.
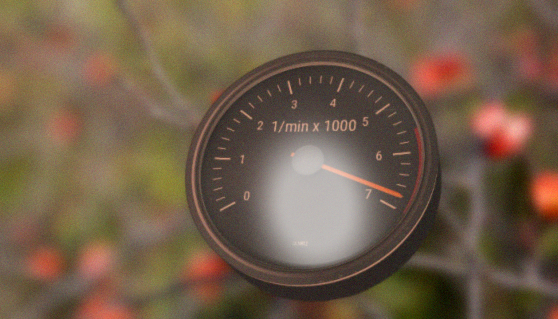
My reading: 6800 rpm
